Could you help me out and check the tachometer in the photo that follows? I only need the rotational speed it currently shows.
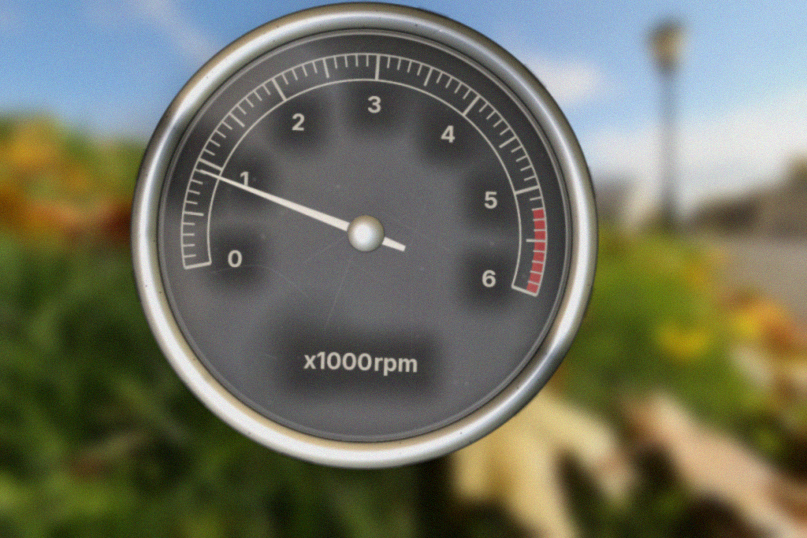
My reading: 900 rpm
